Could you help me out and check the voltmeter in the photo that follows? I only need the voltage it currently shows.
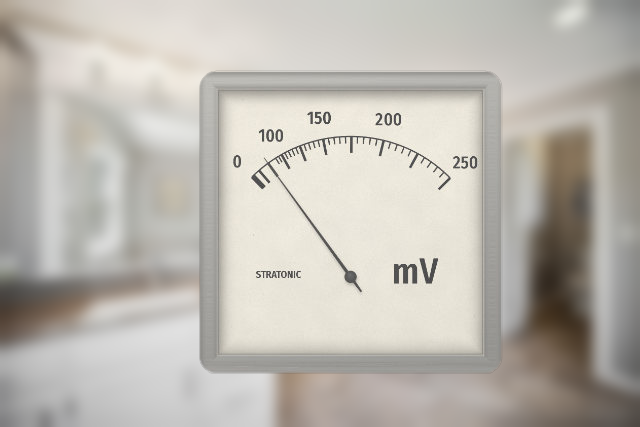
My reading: 75 mV
